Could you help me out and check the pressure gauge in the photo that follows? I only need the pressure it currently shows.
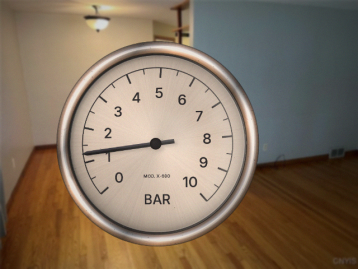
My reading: 1.25 bar
